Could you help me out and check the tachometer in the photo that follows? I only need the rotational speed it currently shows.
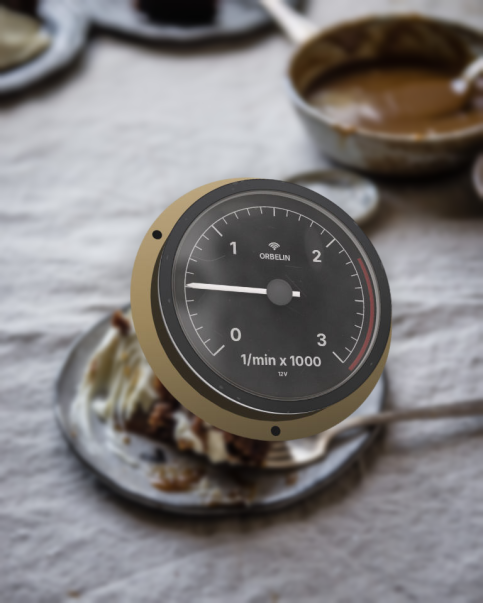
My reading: 500 rpm
